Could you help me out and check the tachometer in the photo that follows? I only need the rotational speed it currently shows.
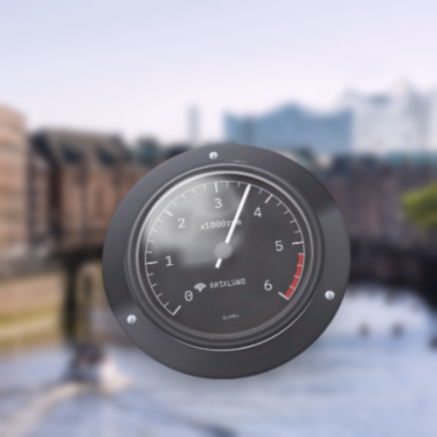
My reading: 3600 rpm
